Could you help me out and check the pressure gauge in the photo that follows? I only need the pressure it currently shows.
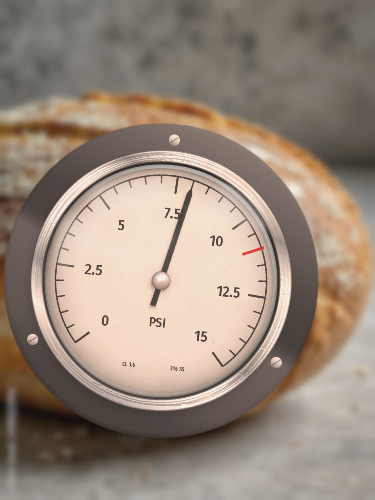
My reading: 8 psi
